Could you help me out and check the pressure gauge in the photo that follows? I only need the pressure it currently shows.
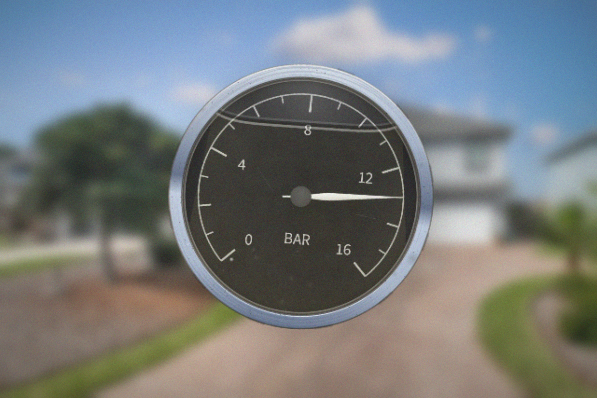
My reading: 13 bar
